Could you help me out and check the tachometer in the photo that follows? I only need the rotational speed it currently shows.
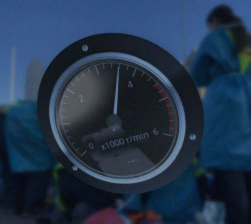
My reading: 3600 rpm
